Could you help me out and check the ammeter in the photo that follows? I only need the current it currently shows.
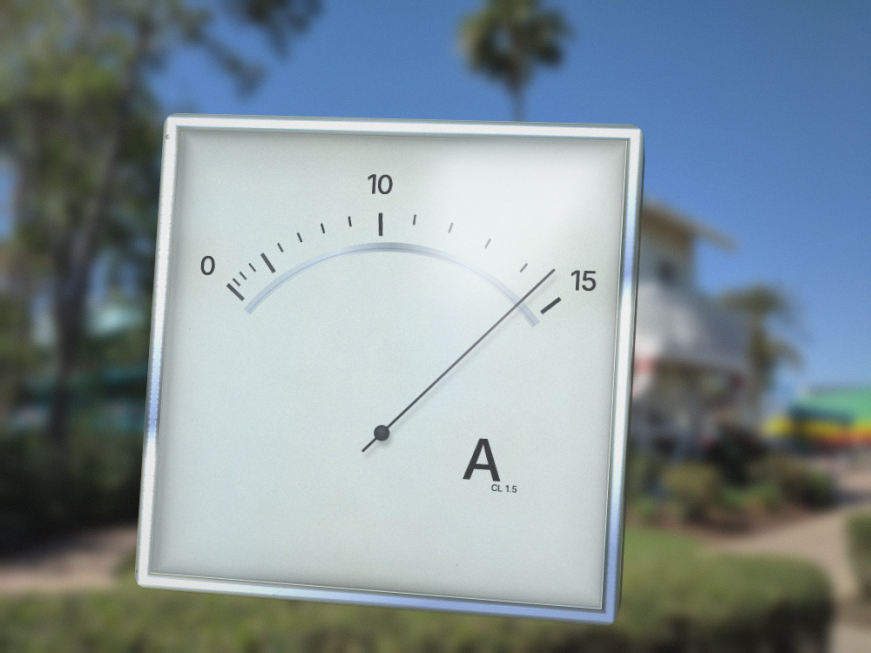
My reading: 14.5 A
